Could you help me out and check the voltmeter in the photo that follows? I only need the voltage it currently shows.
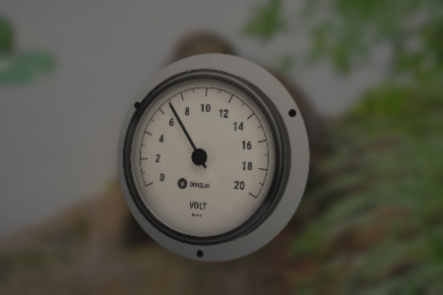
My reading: 7 V
